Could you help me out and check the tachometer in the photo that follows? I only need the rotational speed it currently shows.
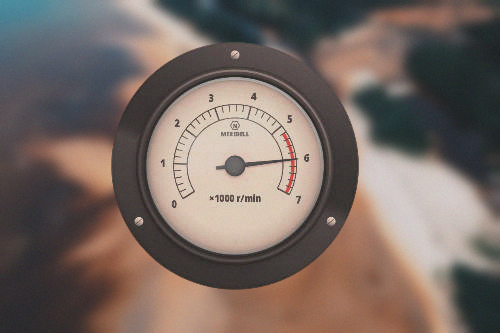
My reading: 6000 rpm
